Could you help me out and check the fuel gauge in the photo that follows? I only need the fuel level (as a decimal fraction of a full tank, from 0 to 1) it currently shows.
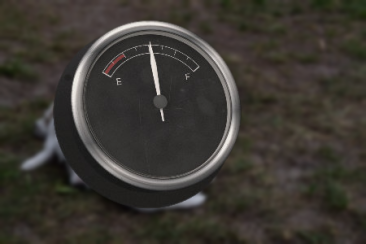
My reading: 0.5
